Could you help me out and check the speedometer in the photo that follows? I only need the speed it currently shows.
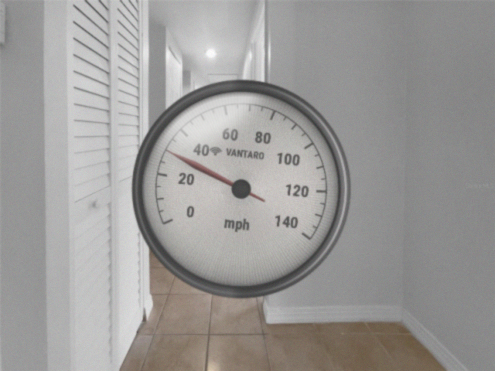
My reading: 30 mph
